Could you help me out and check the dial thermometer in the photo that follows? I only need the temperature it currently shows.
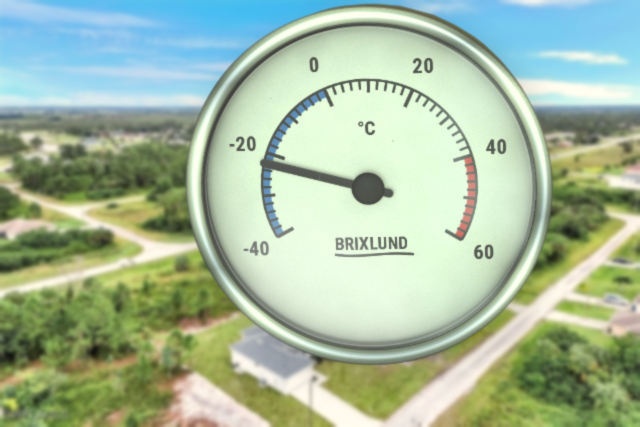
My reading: -22 °C
